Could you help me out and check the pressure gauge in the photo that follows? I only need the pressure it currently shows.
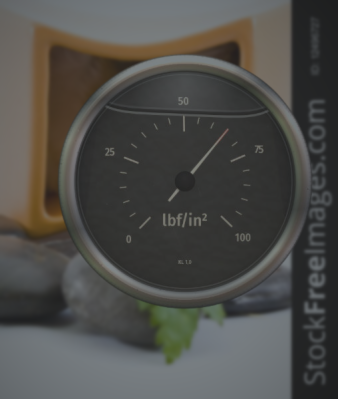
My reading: 65 psi
